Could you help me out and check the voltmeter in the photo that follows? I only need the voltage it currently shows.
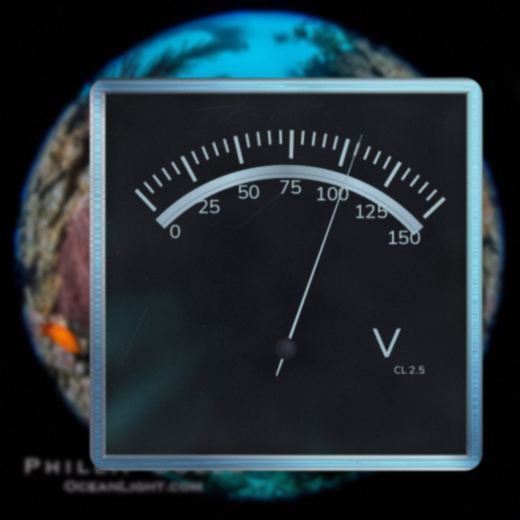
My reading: 105 V
